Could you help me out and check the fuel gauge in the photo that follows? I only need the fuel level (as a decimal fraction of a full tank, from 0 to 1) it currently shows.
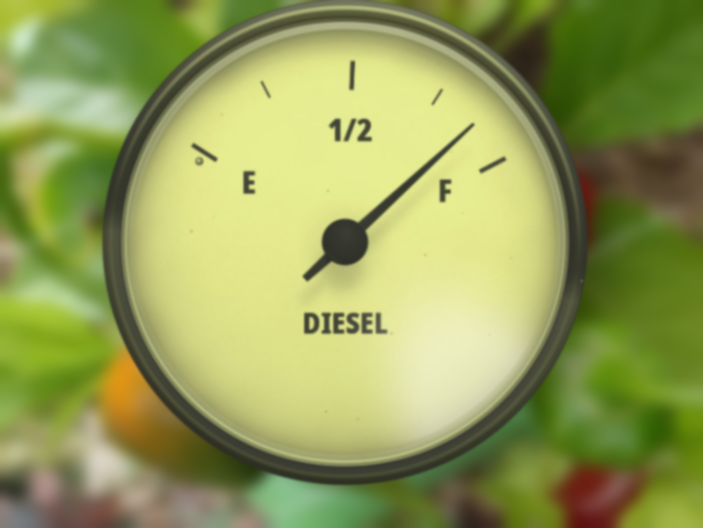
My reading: 0.875
